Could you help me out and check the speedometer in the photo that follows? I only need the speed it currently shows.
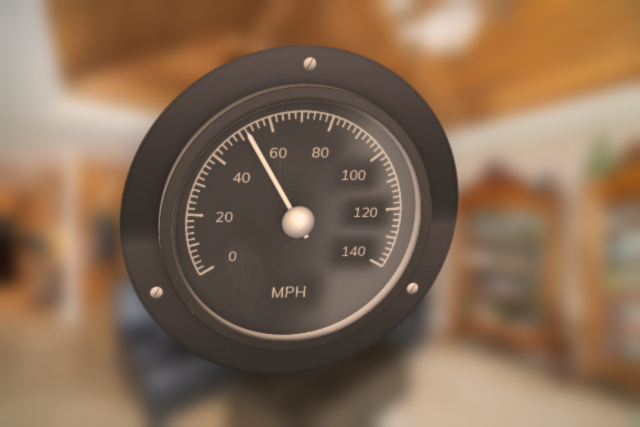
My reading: 52 mph
